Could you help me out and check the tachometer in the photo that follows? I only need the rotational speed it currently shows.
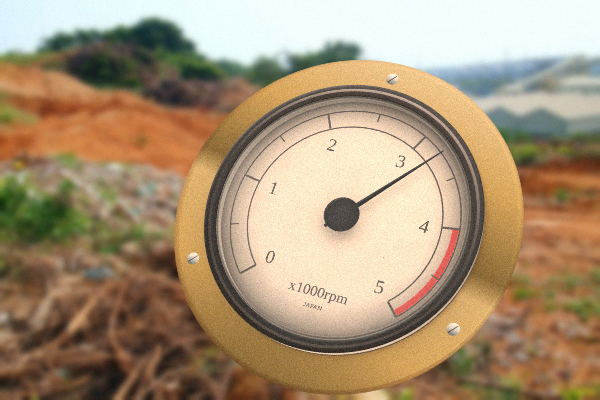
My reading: 3250 rpm
